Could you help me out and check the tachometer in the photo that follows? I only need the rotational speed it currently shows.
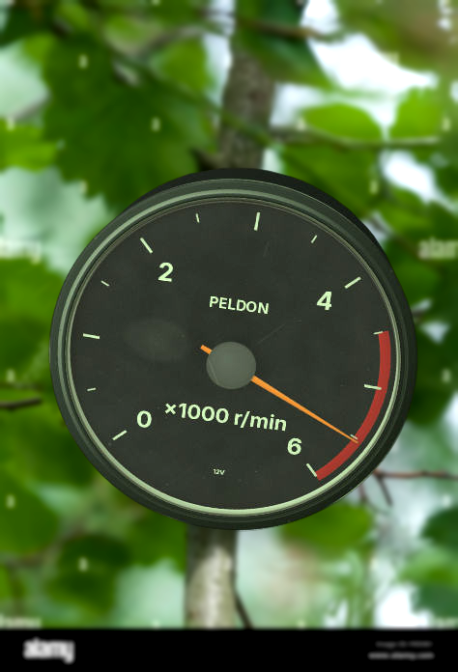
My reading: 5500 rpm
